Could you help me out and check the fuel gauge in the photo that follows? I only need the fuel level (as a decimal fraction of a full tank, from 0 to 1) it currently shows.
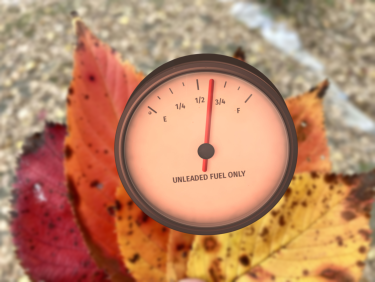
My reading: 0.625
